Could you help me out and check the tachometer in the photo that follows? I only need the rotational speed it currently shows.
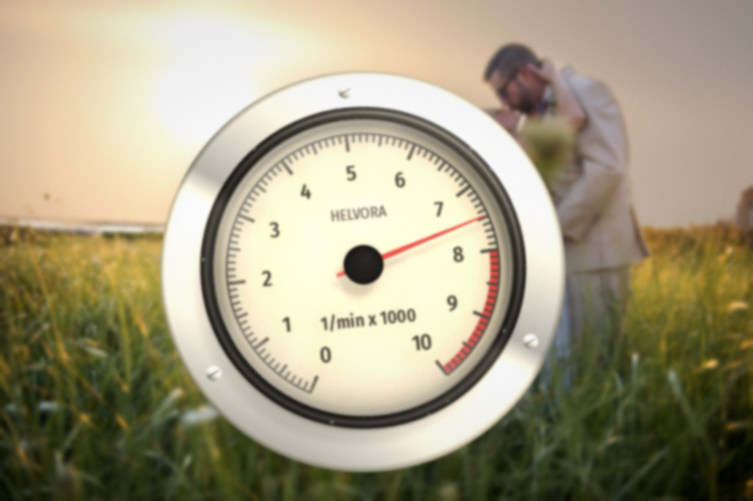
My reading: 7500 rpm
